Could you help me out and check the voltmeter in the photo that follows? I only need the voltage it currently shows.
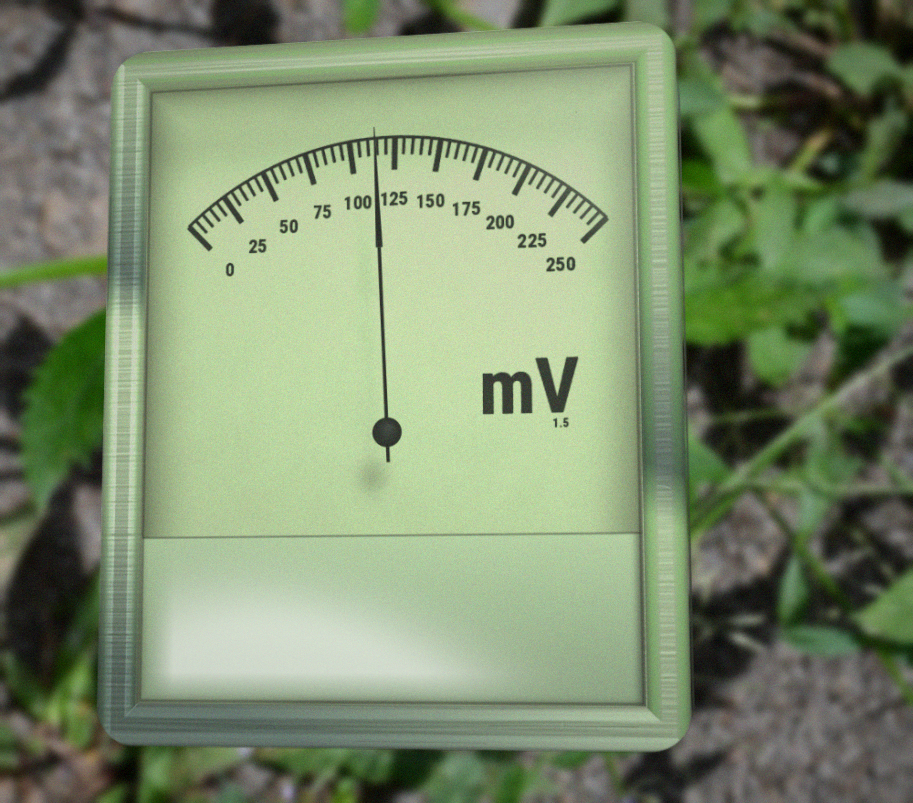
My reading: 115 mV
